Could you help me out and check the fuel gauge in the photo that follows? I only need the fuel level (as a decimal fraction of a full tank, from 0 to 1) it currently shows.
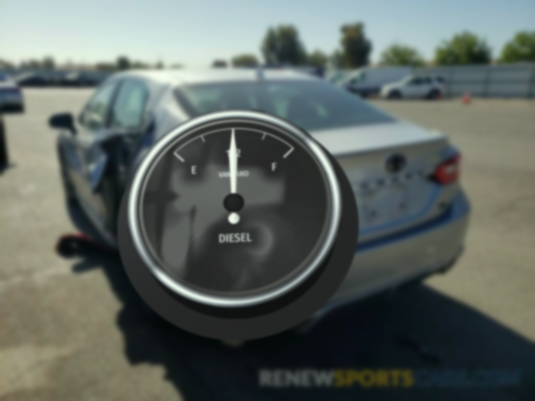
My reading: 0.5
